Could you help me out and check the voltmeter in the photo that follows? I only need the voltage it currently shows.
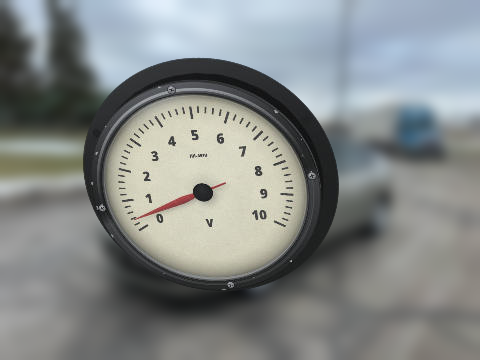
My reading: 0.4 V
